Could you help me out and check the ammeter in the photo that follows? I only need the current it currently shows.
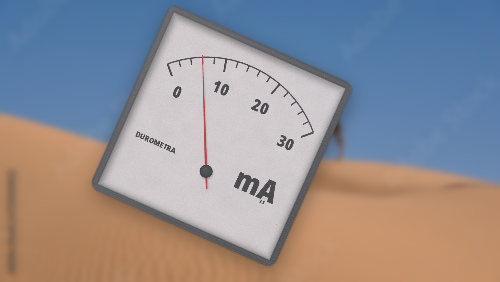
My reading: 6 mA
